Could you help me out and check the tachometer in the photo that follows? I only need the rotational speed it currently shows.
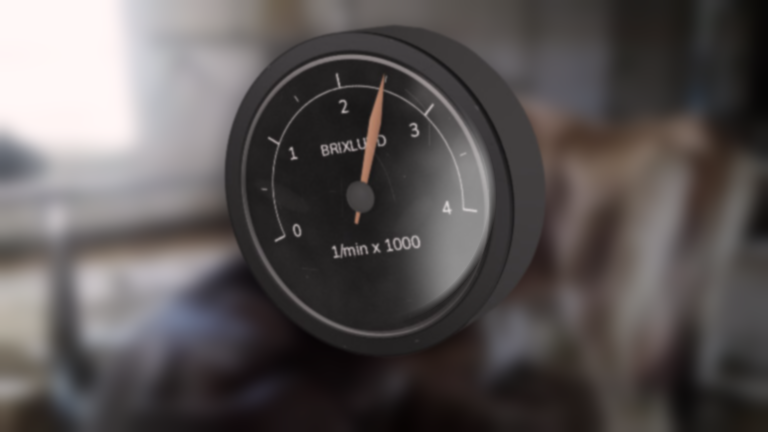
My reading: 2500 rpm
